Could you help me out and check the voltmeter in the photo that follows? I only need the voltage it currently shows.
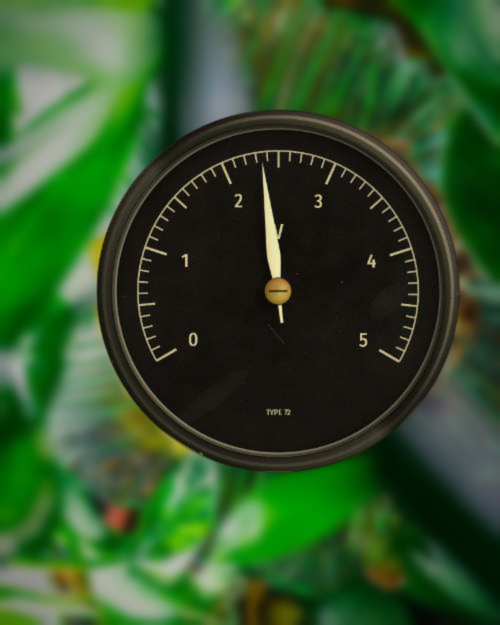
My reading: 2.35 V
